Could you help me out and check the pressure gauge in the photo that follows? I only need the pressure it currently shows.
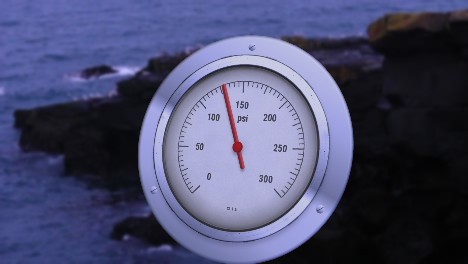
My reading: 130 psi
